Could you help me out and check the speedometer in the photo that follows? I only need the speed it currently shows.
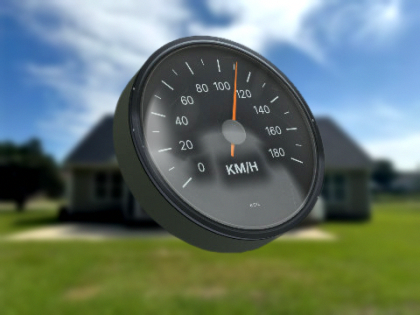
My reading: 110 km/h
